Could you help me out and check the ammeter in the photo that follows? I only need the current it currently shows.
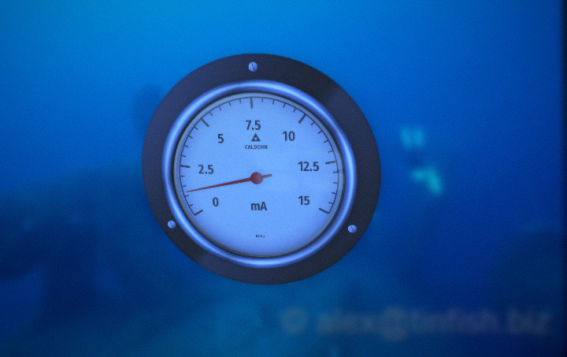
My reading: 1.25 mA
